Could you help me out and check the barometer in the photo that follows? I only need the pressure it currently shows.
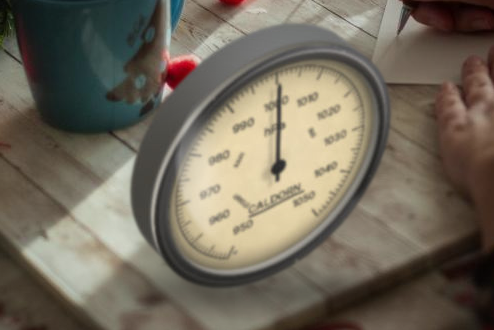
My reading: 1000 hPa
